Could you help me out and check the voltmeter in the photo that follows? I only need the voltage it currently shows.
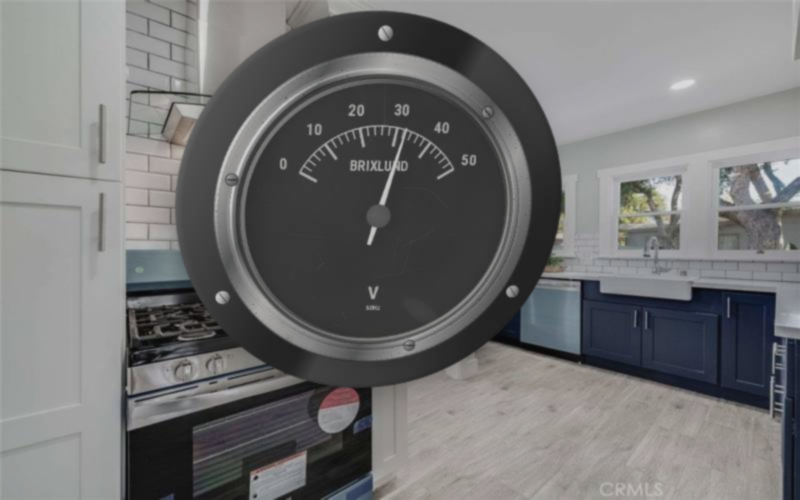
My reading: 32 V
